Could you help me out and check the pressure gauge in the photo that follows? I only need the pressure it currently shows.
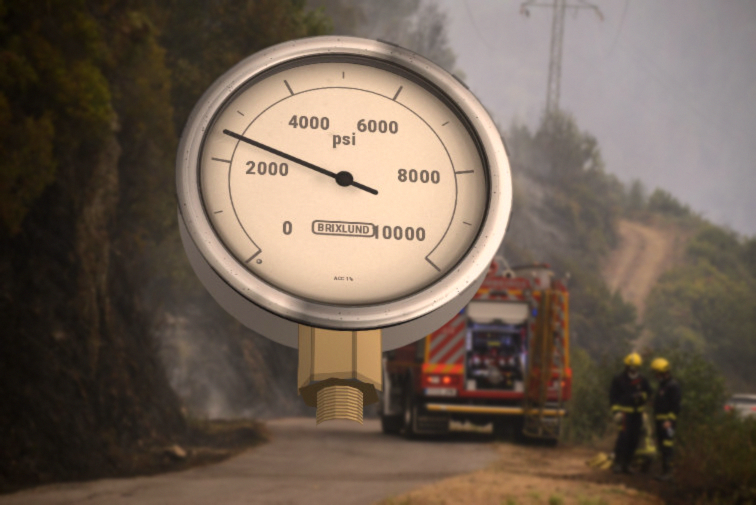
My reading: 2500 psi
